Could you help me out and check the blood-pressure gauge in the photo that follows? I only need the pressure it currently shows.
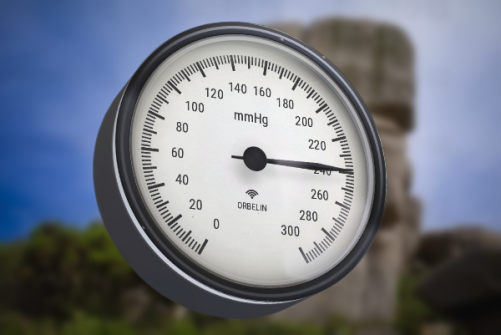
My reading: 240 mmHg
